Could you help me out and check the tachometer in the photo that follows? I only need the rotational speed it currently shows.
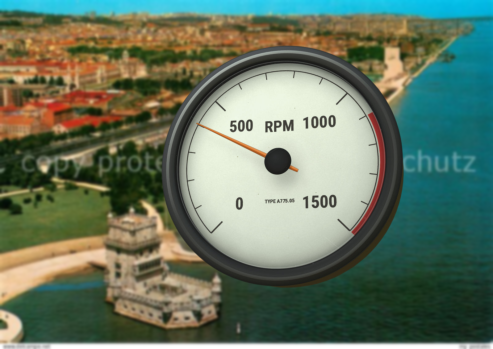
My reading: 400 rpm
